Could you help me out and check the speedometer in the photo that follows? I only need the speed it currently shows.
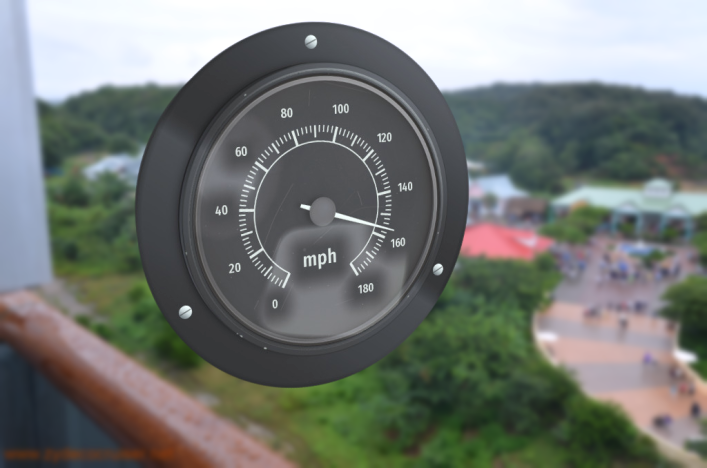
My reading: 156 mph
